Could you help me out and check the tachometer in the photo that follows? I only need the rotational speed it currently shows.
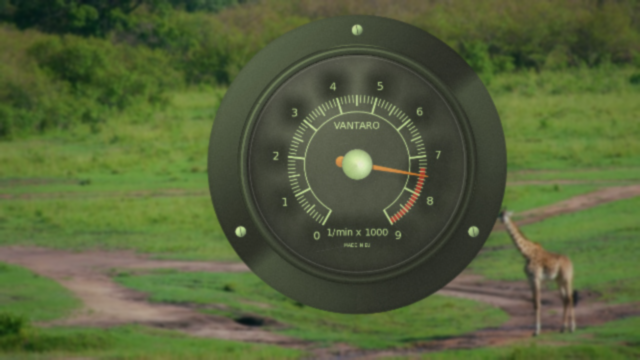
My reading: 7500 rpm
